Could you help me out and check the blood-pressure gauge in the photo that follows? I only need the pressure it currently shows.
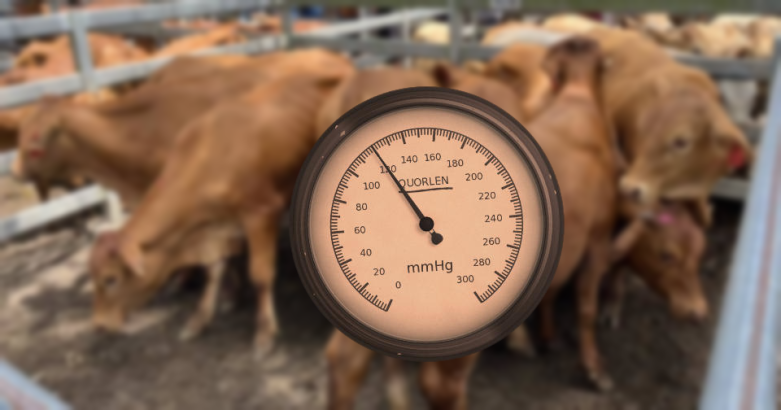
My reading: 120 mmHg
